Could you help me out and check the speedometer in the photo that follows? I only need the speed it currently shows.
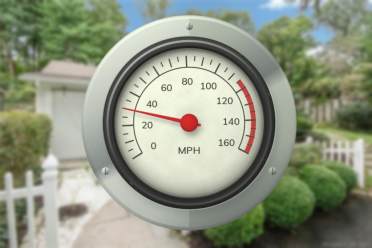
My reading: 30 mph
